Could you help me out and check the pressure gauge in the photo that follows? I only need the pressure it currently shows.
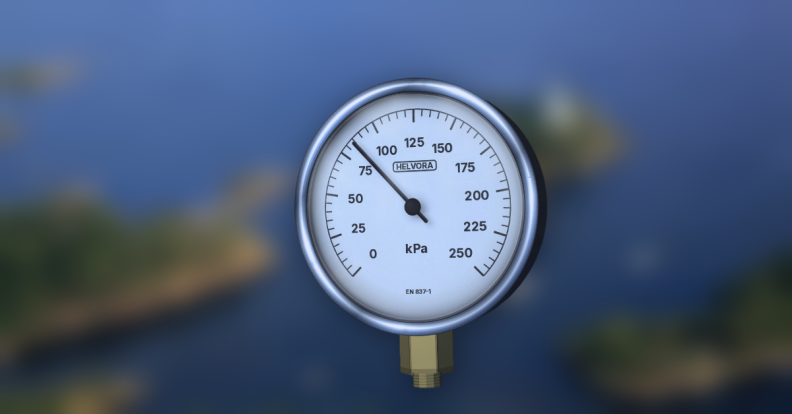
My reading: 85 kPa
